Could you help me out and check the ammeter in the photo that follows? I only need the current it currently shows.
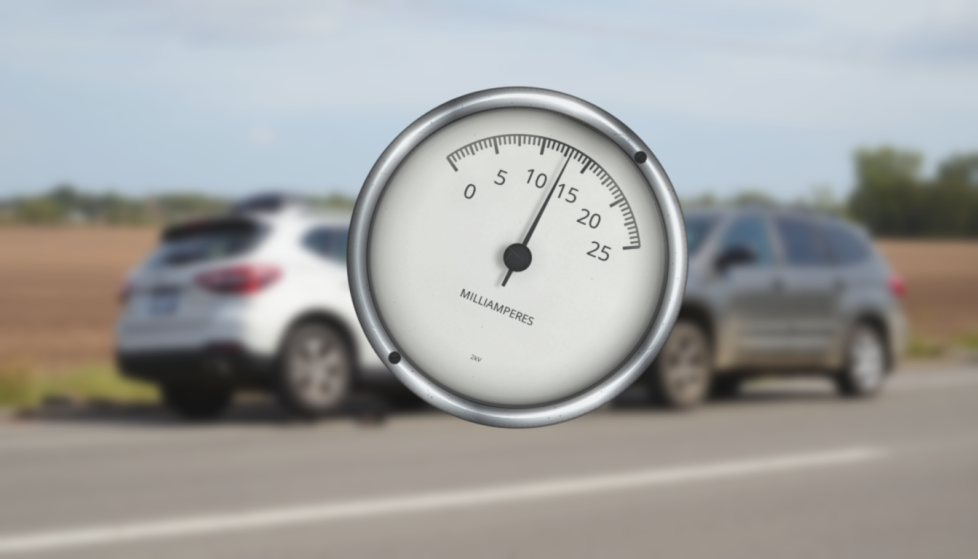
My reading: 13 mA
